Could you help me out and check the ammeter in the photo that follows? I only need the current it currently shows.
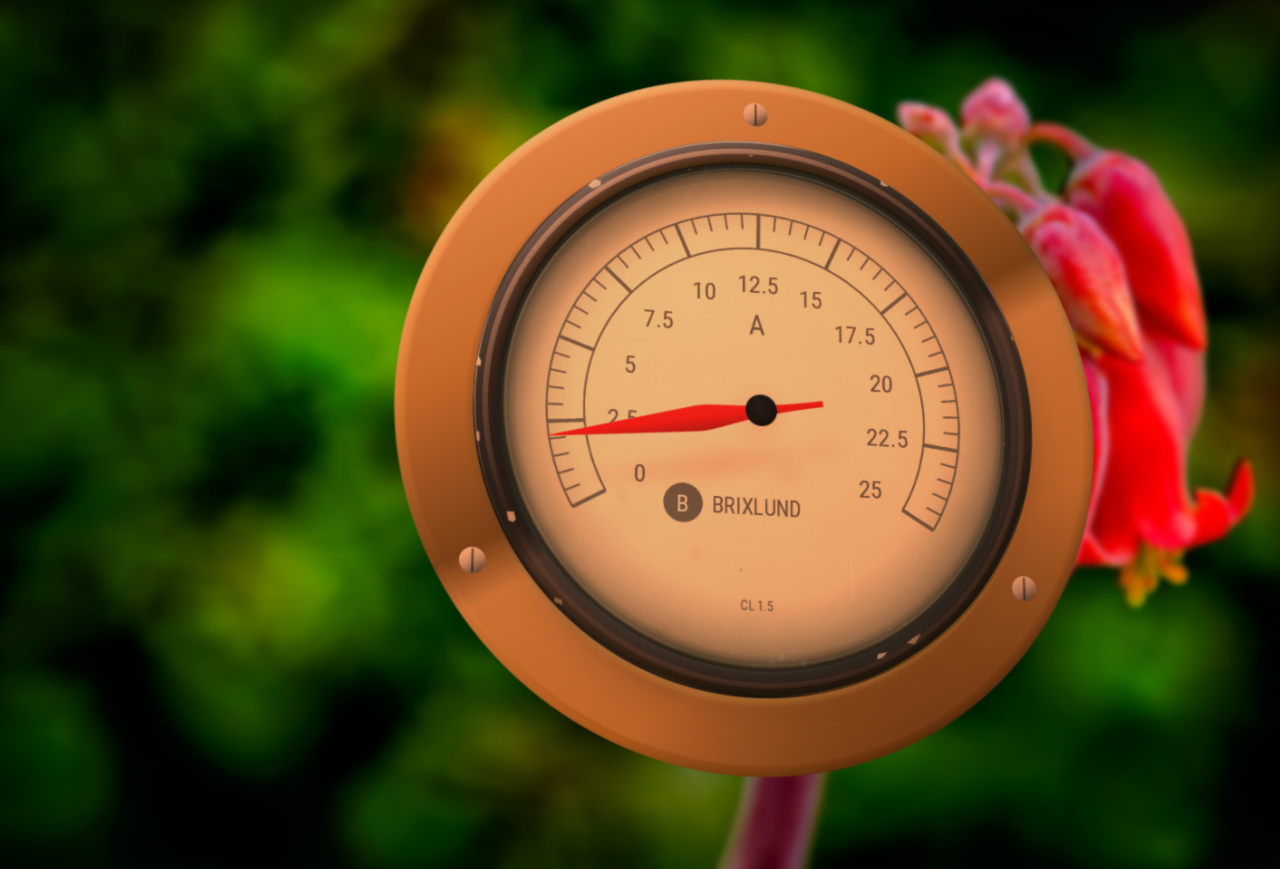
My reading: 2 A
